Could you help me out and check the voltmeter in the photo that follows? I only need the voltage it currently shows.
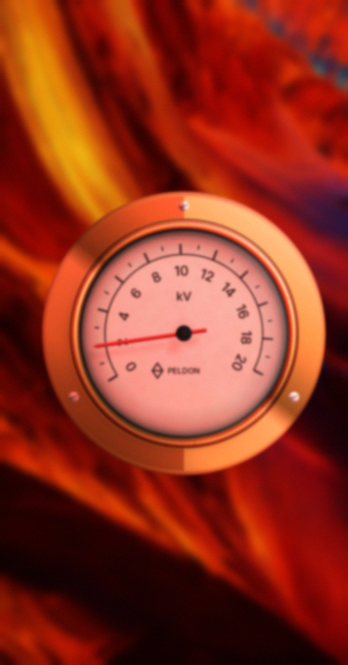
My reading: 2 kV
